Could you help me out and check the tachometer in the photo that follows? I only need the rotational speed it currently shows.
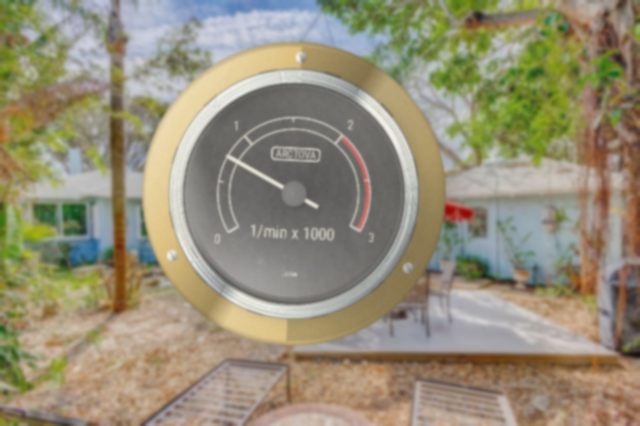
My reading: 750 rpm
